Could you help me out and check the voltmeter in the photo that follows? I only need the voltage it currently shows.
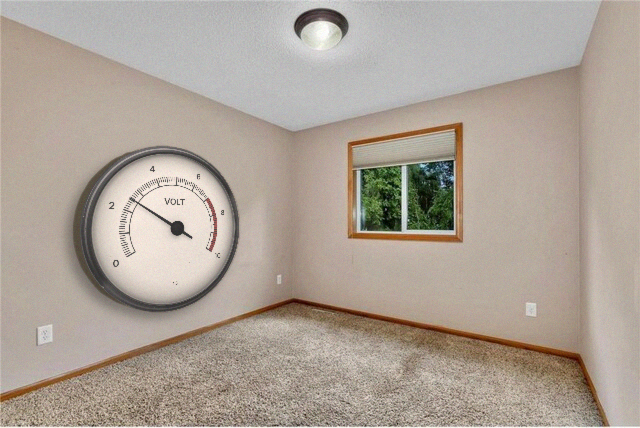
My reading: 2.5 V
